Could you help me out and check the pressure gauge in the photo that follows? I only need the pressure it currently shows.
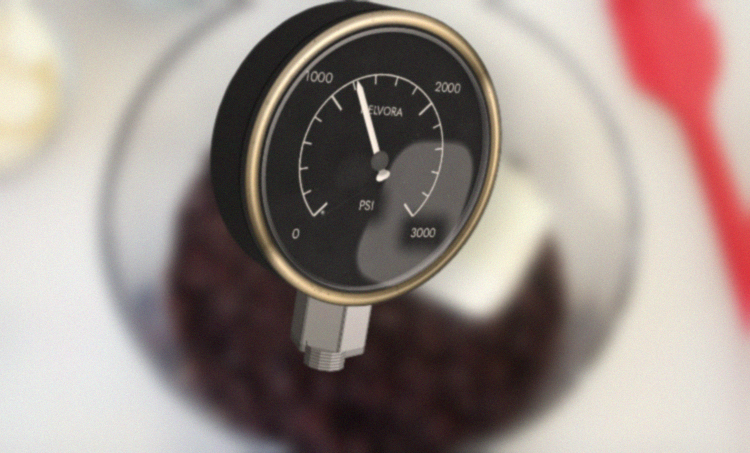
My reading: 1200 psi
